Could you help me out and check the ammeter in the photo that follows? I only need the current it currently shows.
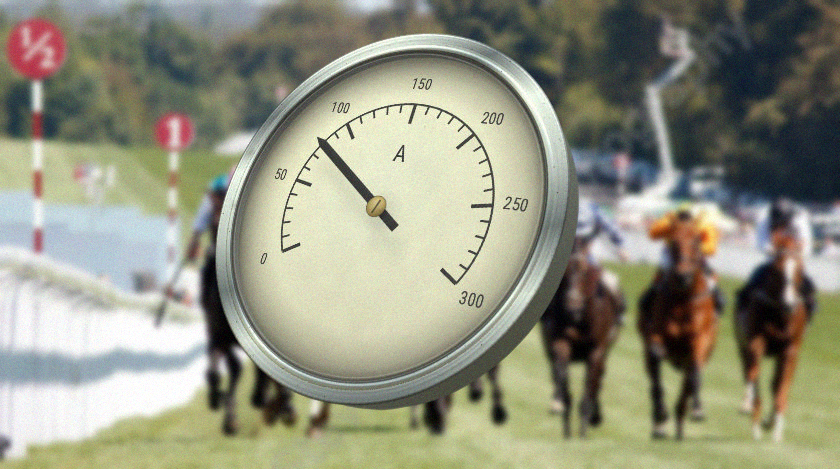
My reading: 80 A
